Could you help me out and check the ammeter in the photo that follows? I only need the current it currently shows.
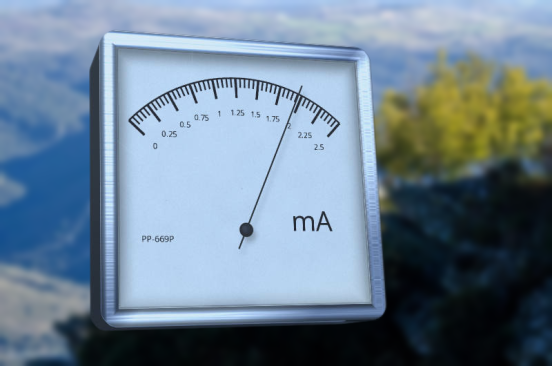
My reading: 1.95 mA
